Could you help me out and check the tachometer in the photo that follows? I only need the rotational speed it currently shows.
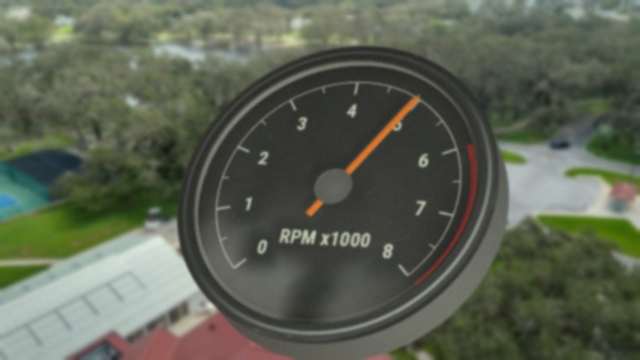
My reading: 5000 rpm
